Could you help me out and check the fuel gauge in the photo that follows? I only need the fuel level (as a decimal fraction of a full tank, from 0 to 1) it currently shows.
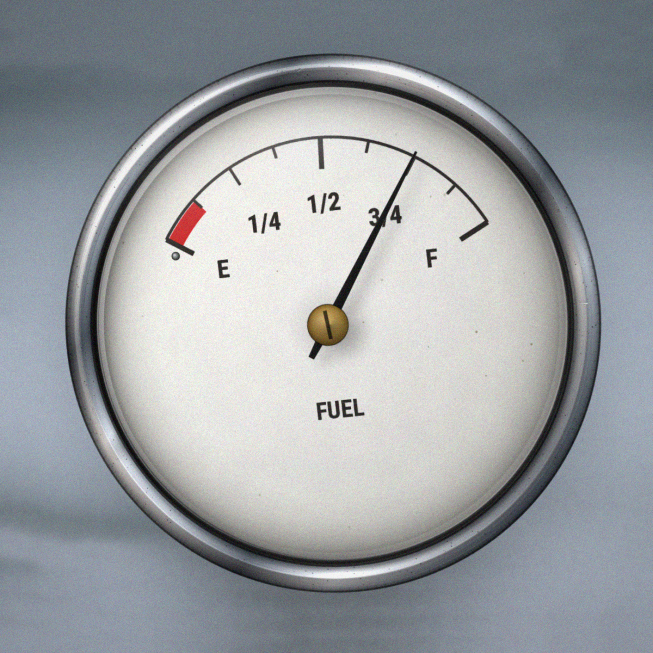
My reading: 0.75
